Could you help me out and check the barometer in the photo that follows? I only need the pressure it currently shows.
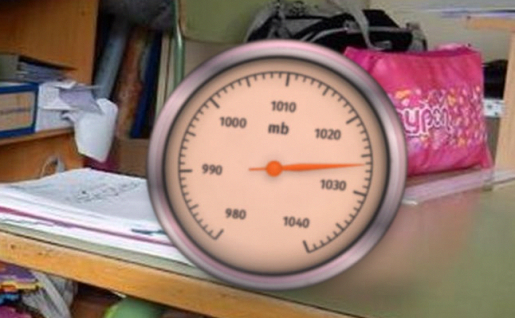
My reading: 1026 mbar
